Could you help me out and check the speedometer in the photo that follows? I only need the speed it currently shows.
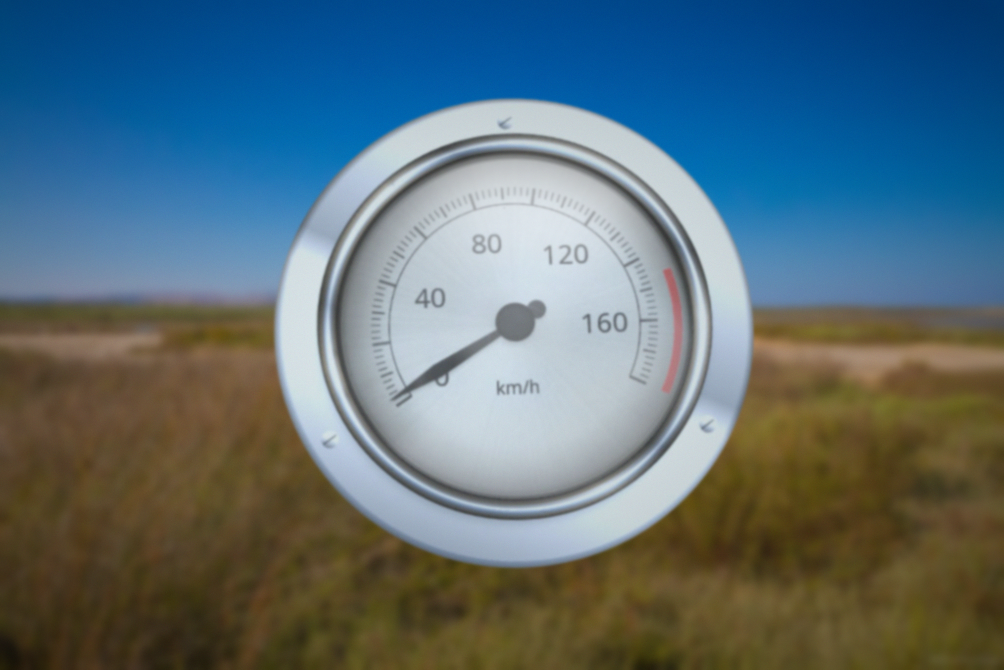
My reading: 2 km/h
